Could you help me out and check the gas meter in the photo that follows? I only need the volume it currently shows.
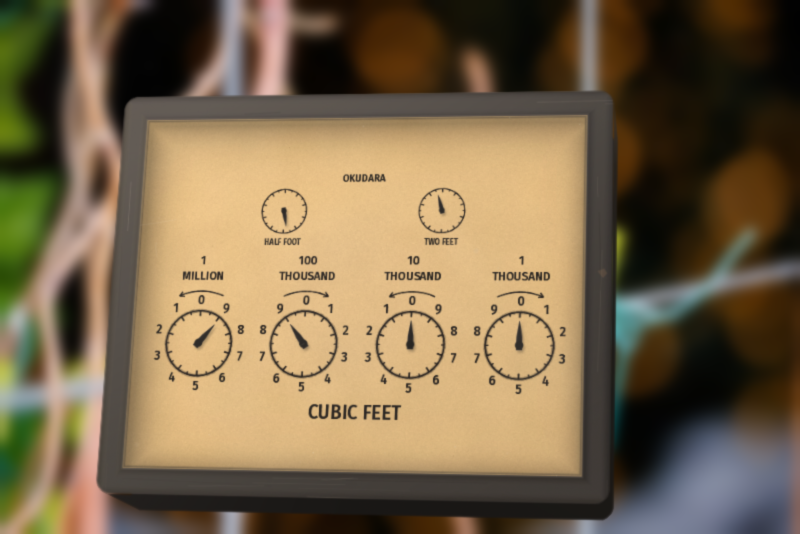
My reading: 890000 ft³
